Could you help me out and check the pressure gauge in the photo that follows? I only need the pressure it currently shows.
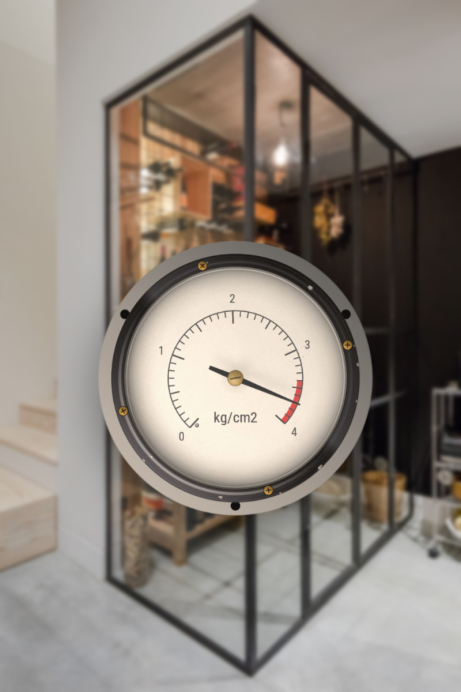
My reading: 3.7 kg/cm²
